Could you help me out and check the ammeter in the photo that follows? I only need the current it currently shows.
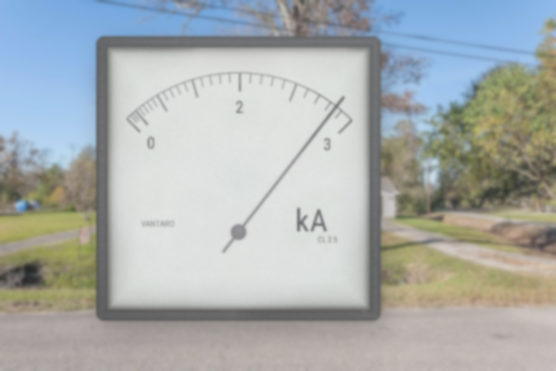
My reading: 2.85 kA
